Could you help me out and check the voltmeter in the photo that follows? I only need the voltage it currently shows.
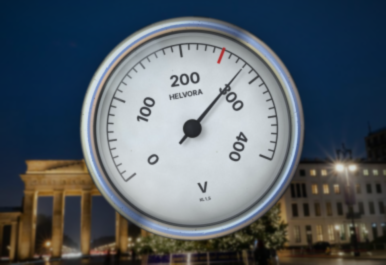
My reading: 280 V
